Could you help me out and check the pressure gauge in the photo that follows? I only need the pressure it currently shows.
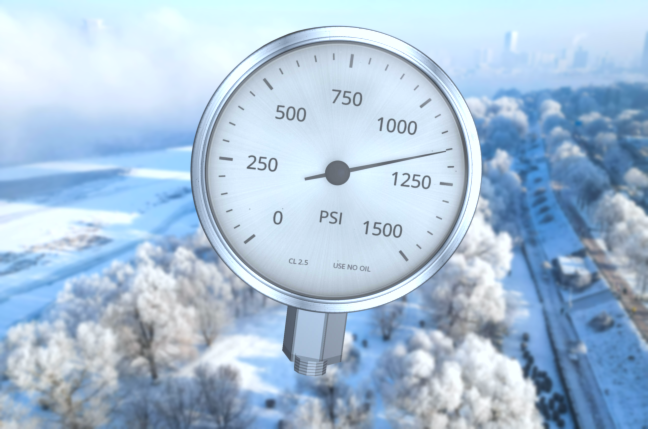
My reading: 1150 psi
